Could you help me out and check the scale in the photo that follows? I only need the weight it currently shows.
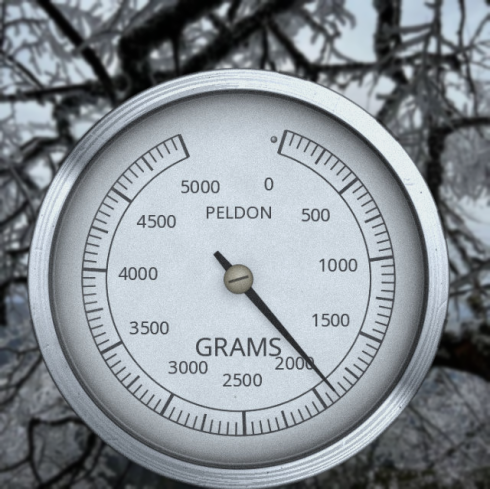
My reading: 1900 g
